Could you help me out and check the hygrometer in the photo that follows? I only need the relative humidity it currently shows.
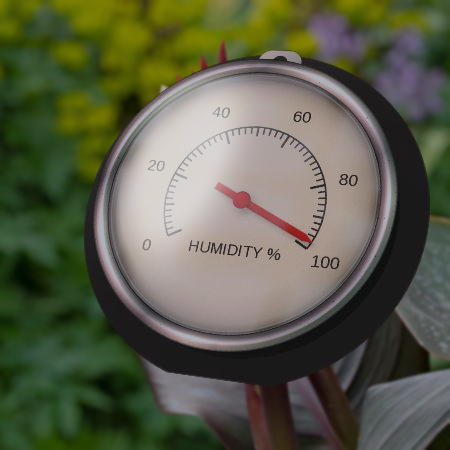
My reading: 98 %
